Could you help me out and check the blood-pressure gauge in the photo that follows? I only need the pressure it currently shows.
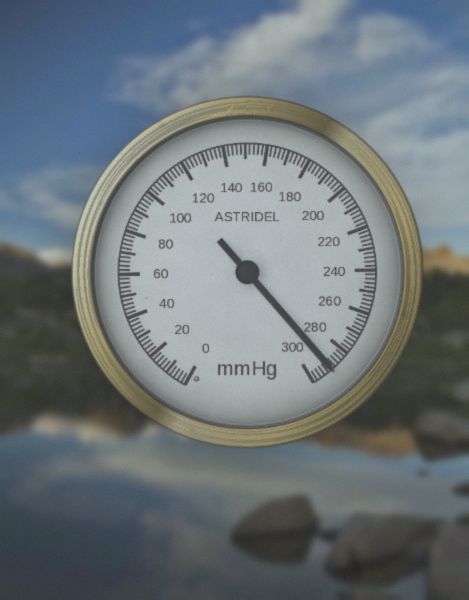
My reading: 290 mmHg
